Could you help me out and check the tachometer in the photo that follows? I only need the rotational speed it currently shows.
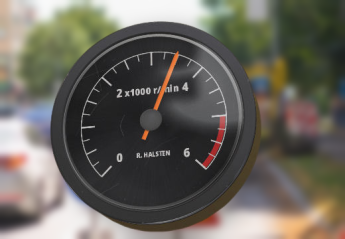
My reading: 3500 rpm
